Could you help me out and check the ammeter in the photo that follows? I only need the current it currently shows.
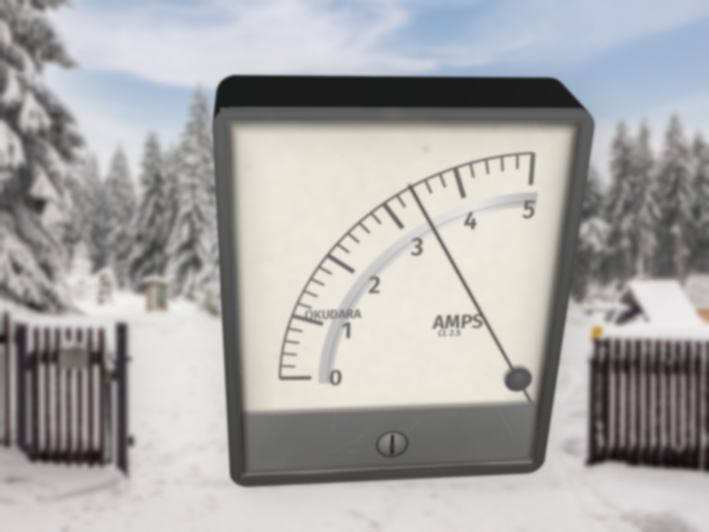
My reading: 3.4 A
